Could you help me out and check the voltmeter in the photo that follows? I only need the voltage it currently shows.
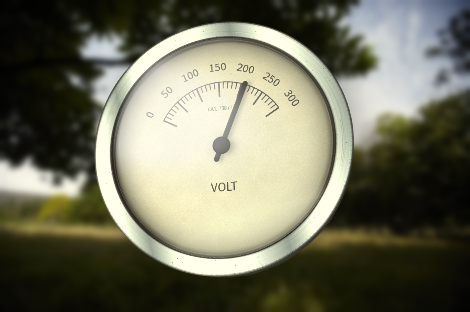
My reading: 210 V
